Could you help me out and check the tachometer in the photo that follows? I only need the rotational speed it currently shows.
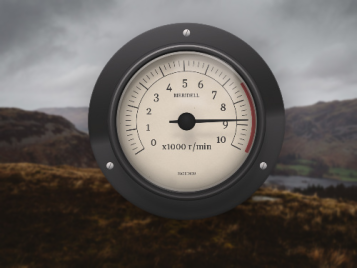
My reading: 8800 rpm
